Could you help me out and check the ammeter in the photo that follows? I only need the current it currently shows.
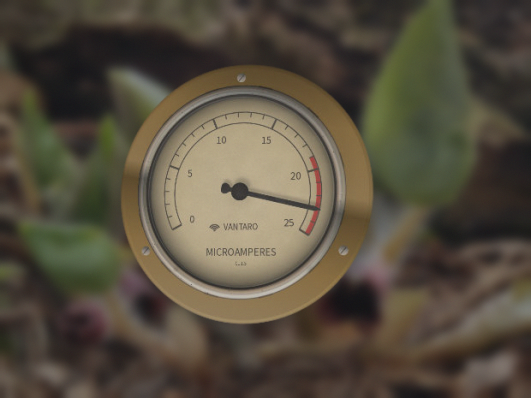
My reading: 23 µA
